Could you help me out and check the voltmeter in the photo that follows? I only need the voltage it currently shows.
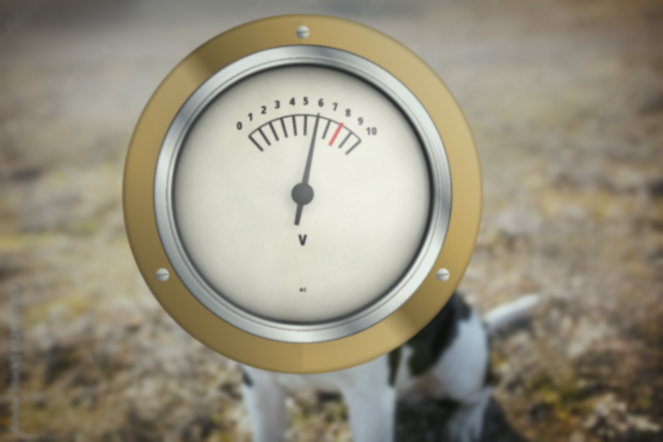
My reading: 6 V
